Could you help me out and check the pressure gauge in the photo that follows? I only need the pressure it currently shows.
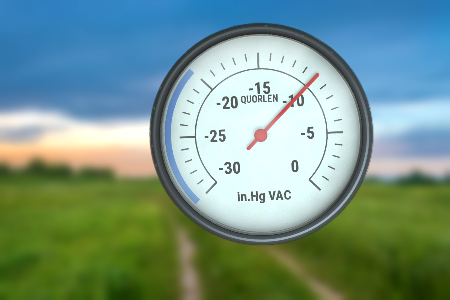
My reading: -10 inHg
